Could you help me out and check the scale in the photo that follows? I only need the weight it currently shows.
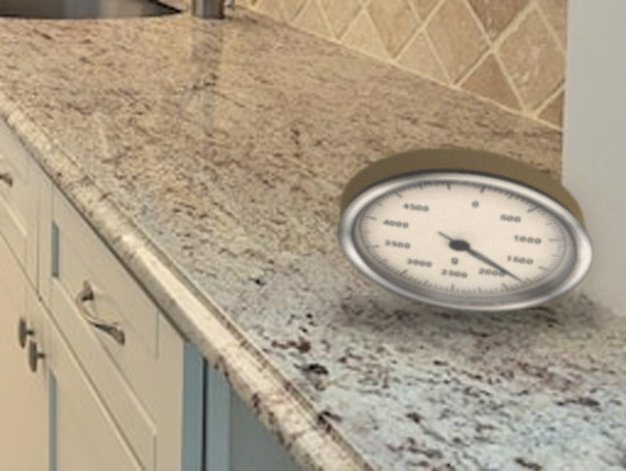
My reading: 1750 g
